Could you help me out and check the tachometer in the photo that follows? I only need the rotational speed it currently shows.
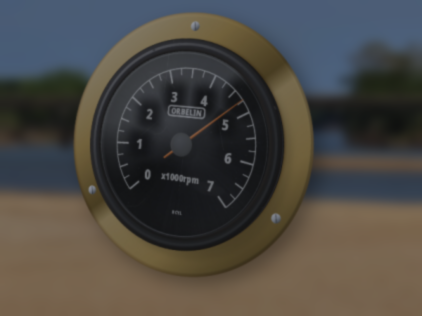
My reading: 4750 rpm
